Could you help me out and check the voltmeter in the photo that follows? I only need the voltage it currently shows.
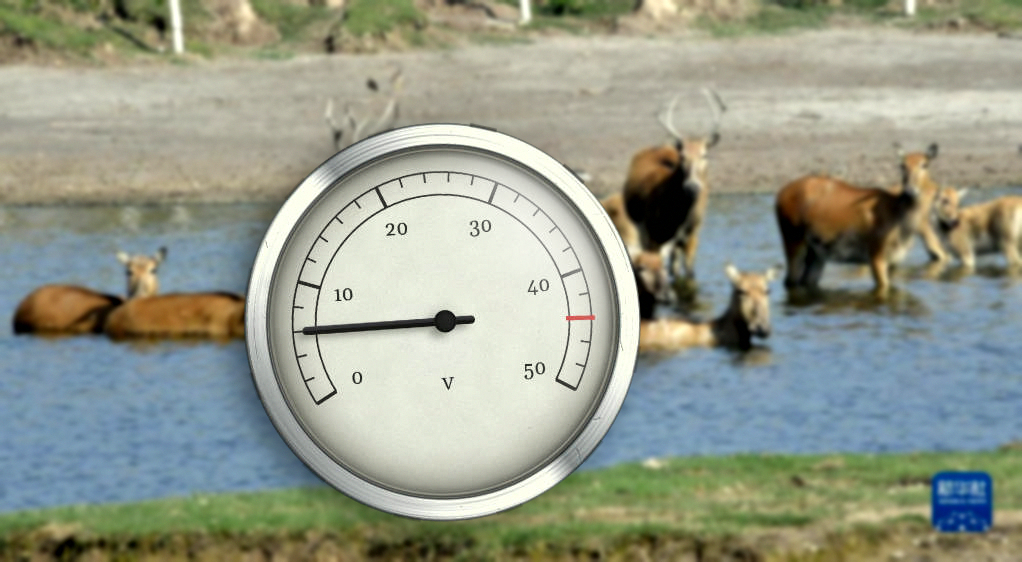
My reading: 6 V
